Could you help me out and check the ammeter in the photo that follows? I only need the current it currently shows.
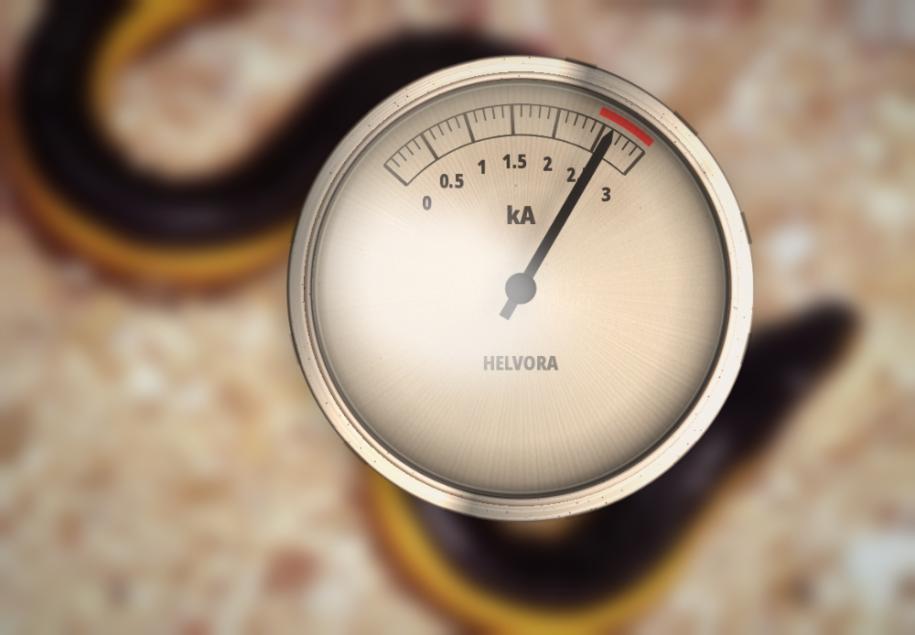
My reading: 2.6 kA
